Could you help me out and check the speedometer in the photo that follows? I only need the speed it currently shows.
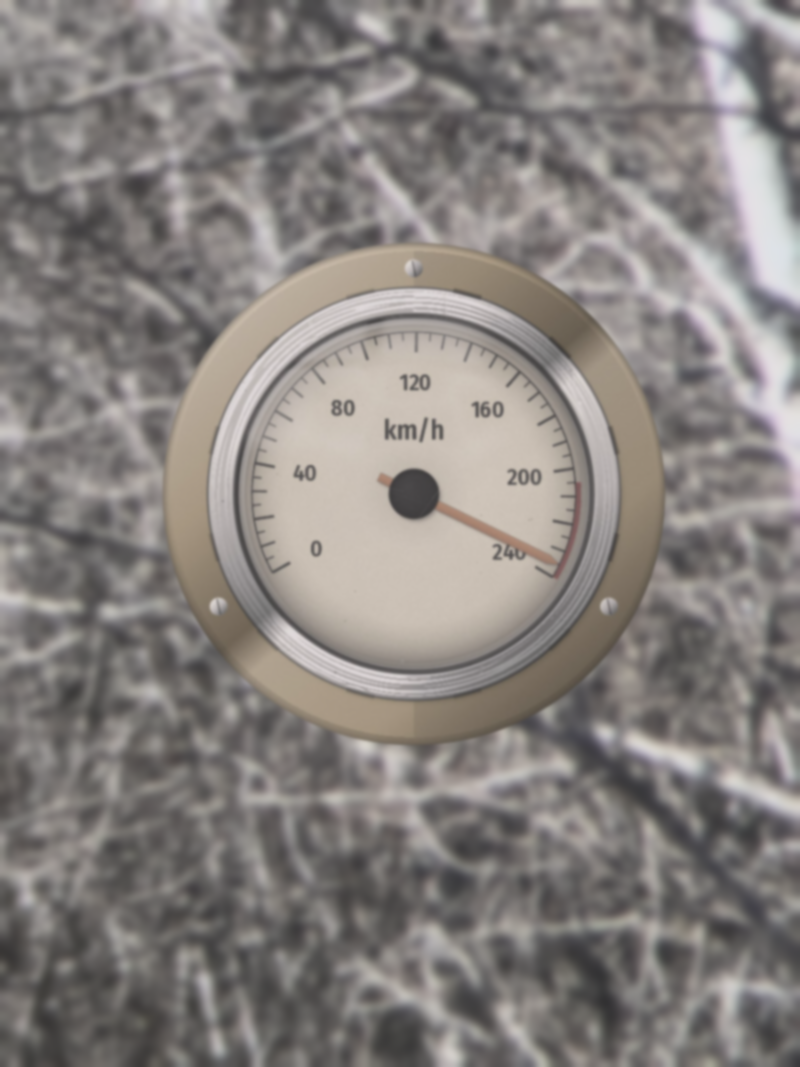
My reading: 235 km/h
